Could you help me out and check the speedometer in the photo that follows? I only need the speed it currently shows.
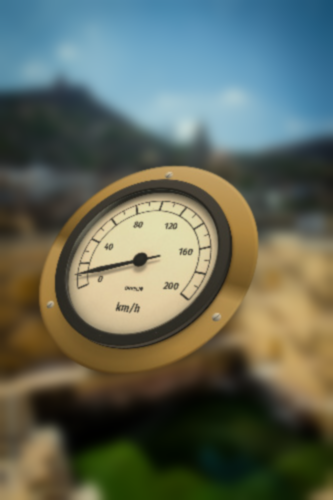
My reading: 10 km/h
